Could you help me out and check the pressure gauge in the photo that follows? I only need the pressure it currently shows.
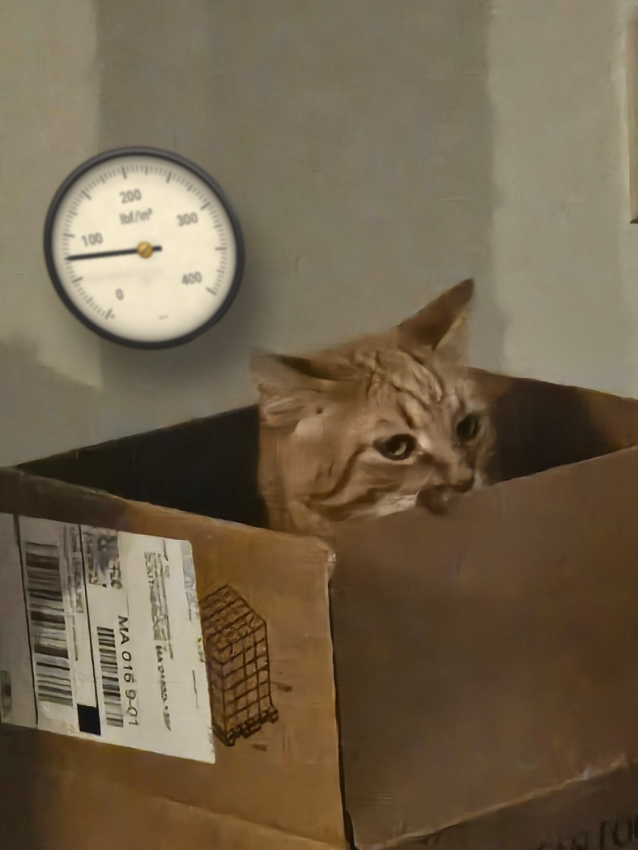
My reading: 75 psi
